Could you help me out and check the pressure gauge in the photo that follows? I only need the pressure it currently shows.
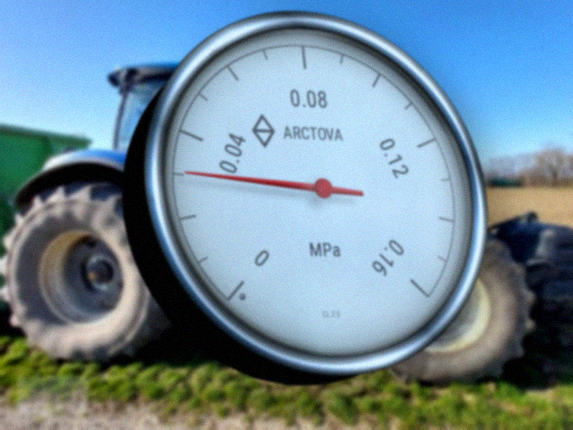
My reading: 0.03 MPa
